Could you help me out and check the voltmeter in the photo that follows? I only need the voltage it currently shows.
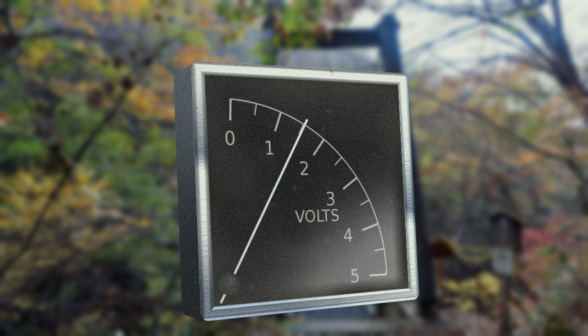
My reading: 1.5 V
